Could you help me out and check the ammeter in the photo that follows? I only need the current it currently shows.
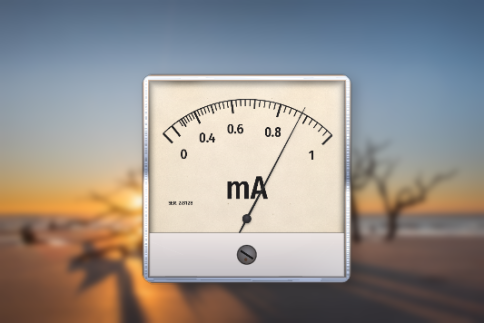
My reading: 0.88 mA
